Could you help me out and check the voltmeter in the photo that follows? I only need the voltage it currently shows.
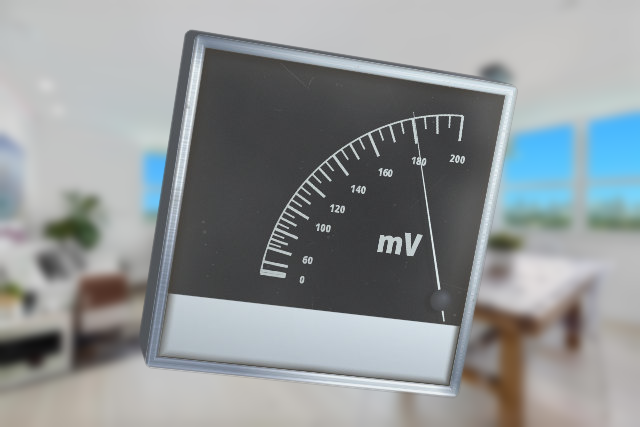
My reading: 180 mV
